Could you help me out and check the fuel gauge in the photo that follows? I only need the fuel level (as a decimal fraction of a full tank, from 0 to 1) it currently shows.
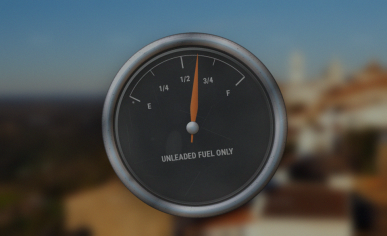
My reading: 0.625
